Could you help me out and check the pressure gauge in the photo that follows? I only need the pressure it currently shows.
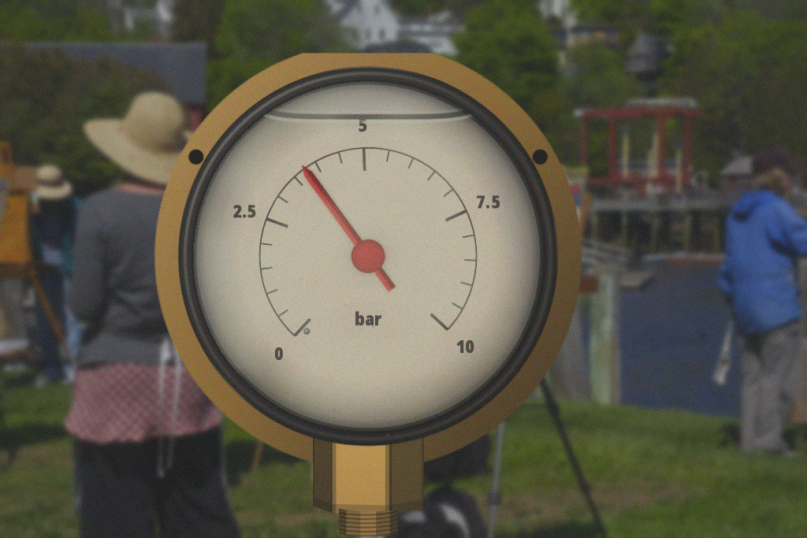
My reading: 3.75 bar
